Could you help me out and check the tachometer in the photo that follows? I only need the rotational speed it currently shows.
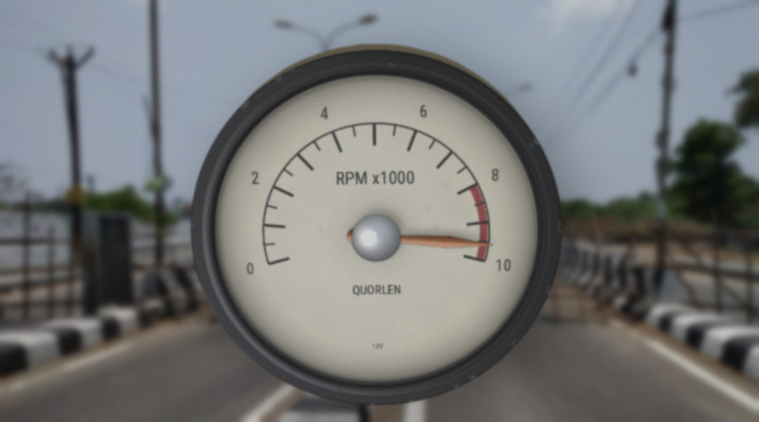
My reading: 9500 rpm
